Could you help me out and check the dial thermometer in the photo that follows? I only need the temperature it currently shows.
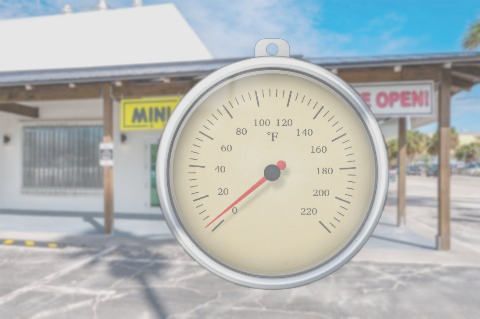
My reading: 4 °F
